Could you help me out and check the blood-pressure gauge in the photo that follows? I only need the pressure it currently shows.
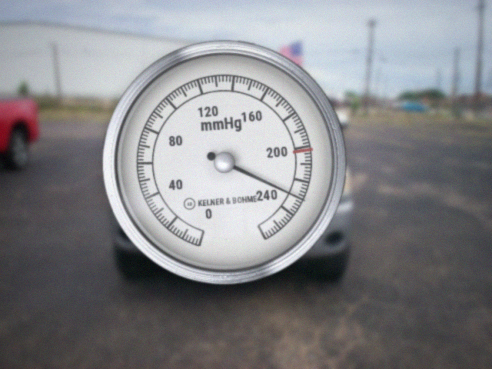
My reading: 230 mmHg
